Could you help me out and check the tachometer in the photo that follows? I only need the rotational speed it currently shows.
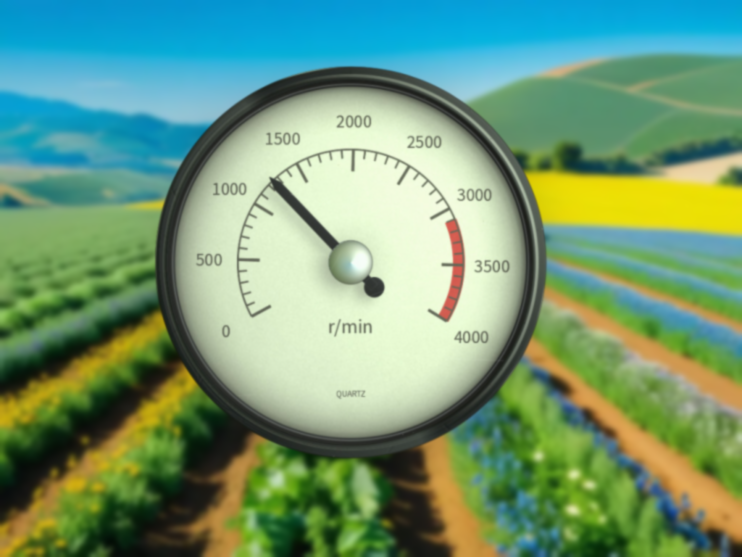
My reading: 1250 rpm
